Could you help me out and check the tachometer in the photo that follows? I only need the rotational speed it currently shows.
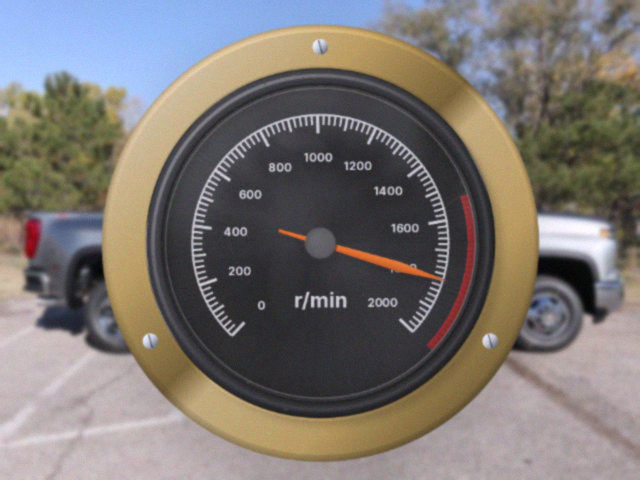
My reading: 1800 rpm
